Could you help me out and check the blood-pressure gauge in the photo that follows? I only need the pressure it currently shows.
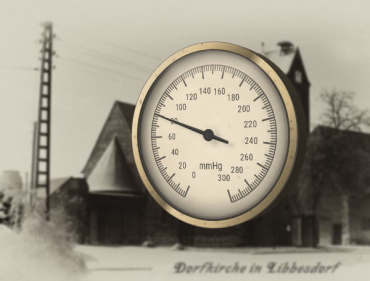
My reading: 80 mmHg
